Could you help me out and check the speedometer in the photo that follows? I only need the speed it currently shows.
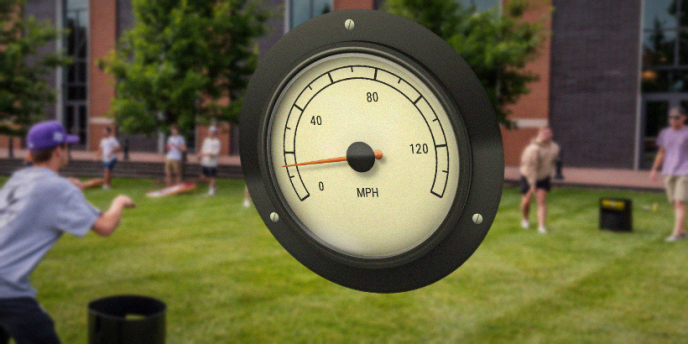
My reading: 15 mph
